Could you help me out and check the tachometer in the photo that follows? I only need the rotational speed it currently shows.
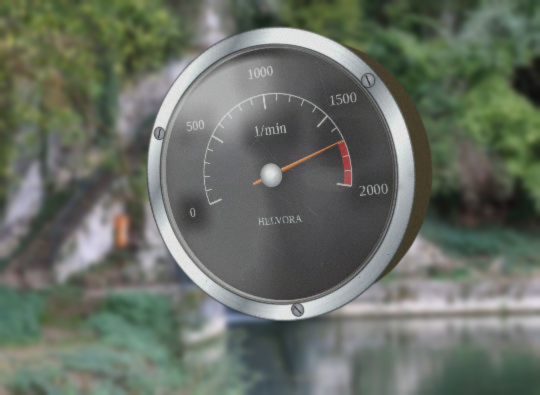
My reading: 1700 rpm
